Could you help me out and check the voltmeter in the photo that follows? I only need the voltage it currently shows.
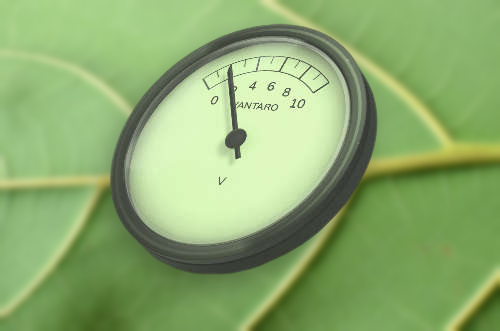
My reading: 2 V
